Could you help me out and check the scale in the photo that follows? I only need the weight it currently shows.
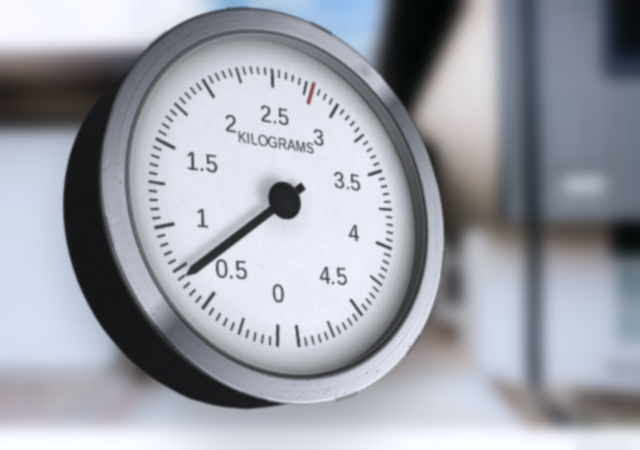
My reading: 0.7 kg
